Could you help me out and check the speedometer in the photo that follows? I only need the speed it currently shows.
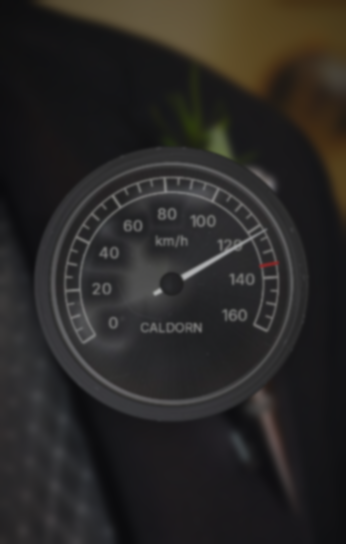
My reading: 122.5 km/h
